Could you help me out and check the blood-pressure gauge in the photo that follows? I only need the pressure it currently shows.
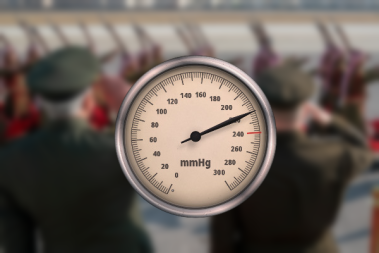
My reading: 220 mmHg
